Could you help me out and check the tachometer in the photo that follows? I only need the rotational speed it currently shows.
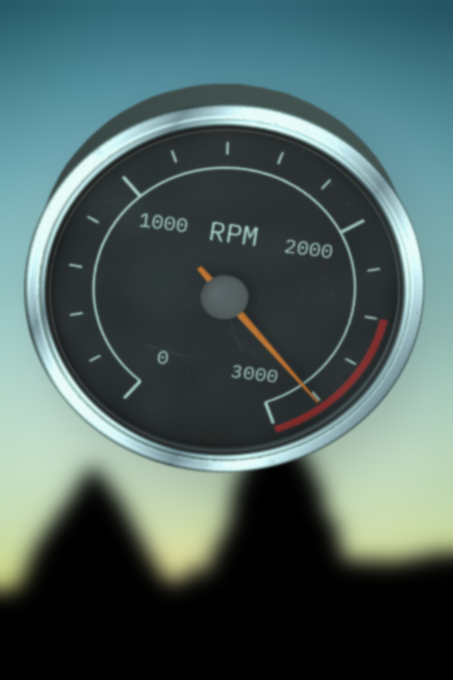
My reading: 2800 rpm
